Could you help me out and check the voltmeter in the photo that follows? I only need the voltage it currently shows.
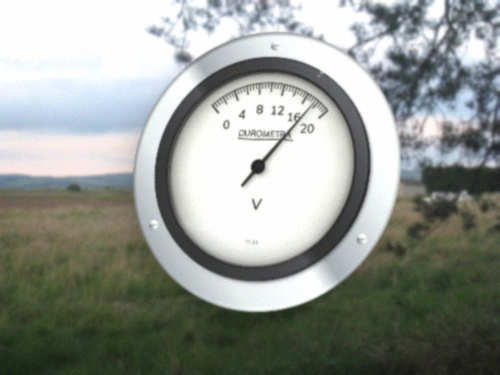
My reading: 18 V
